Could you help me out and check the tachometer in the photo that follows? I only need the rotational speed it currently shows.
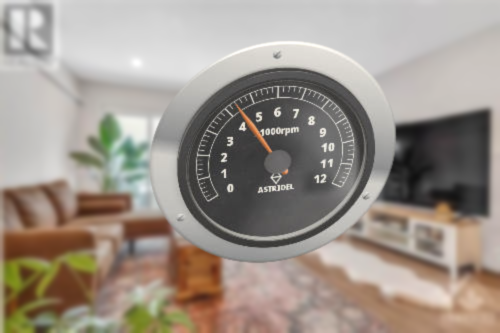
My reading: 4400 rpm
